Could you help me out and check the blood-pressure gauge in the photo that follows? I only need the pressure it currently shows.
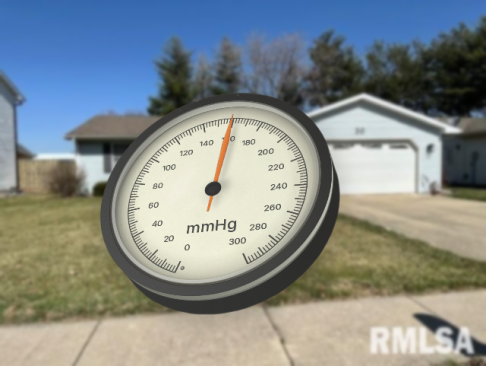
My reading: 160 mmHg
